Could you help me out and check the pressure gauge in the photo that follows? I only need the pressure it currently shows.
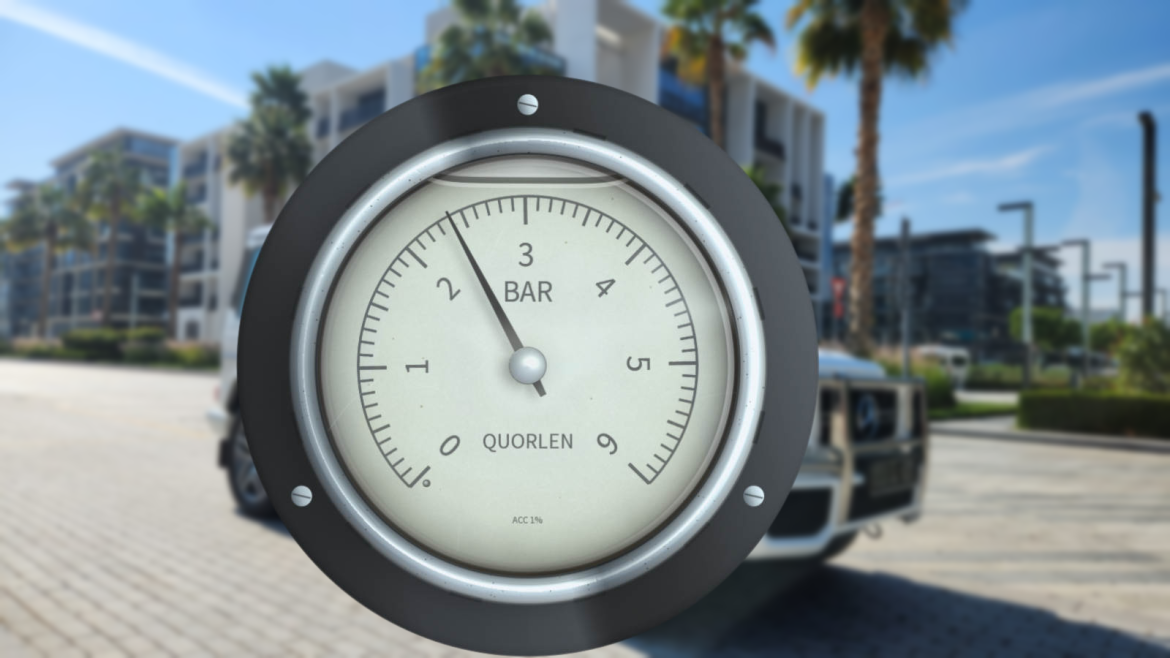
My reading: 2.4 bar
